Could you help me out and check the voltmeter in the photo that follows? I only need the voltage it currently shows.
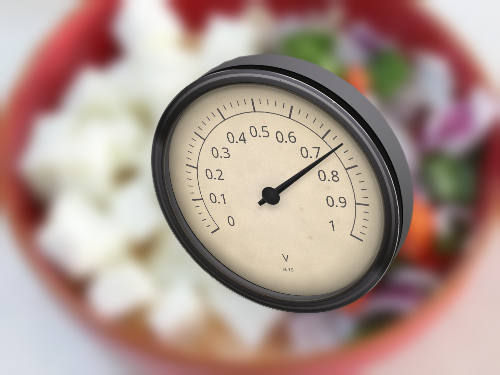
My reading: 0.74 V
